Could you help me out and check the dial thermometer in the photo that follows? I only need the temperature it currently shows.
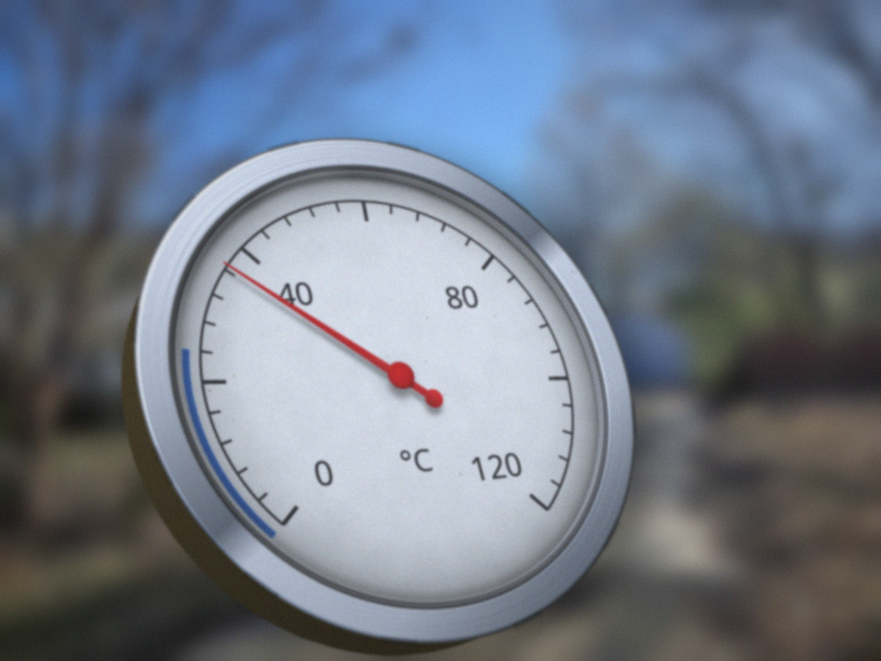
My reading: 36 °C
